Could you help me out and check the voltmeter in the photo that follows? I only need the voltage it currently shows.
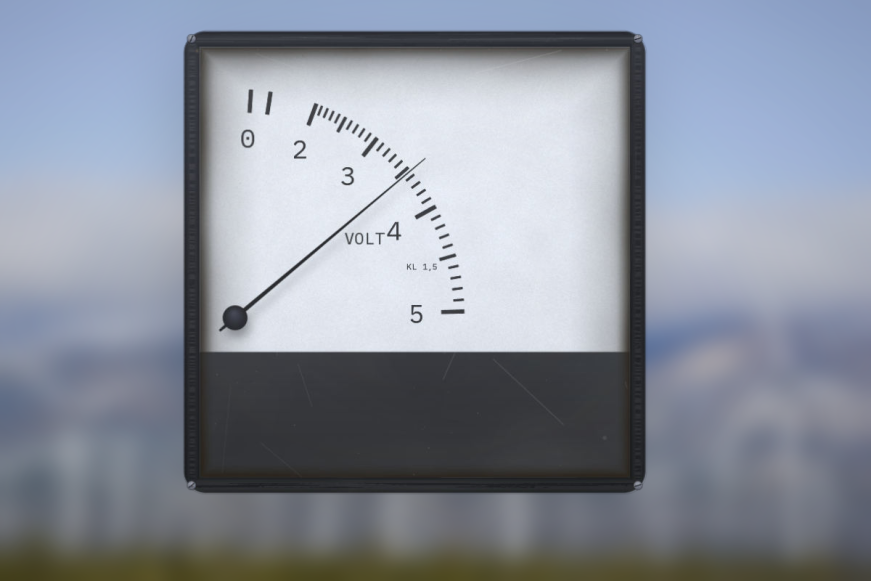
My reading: 3.55 V
